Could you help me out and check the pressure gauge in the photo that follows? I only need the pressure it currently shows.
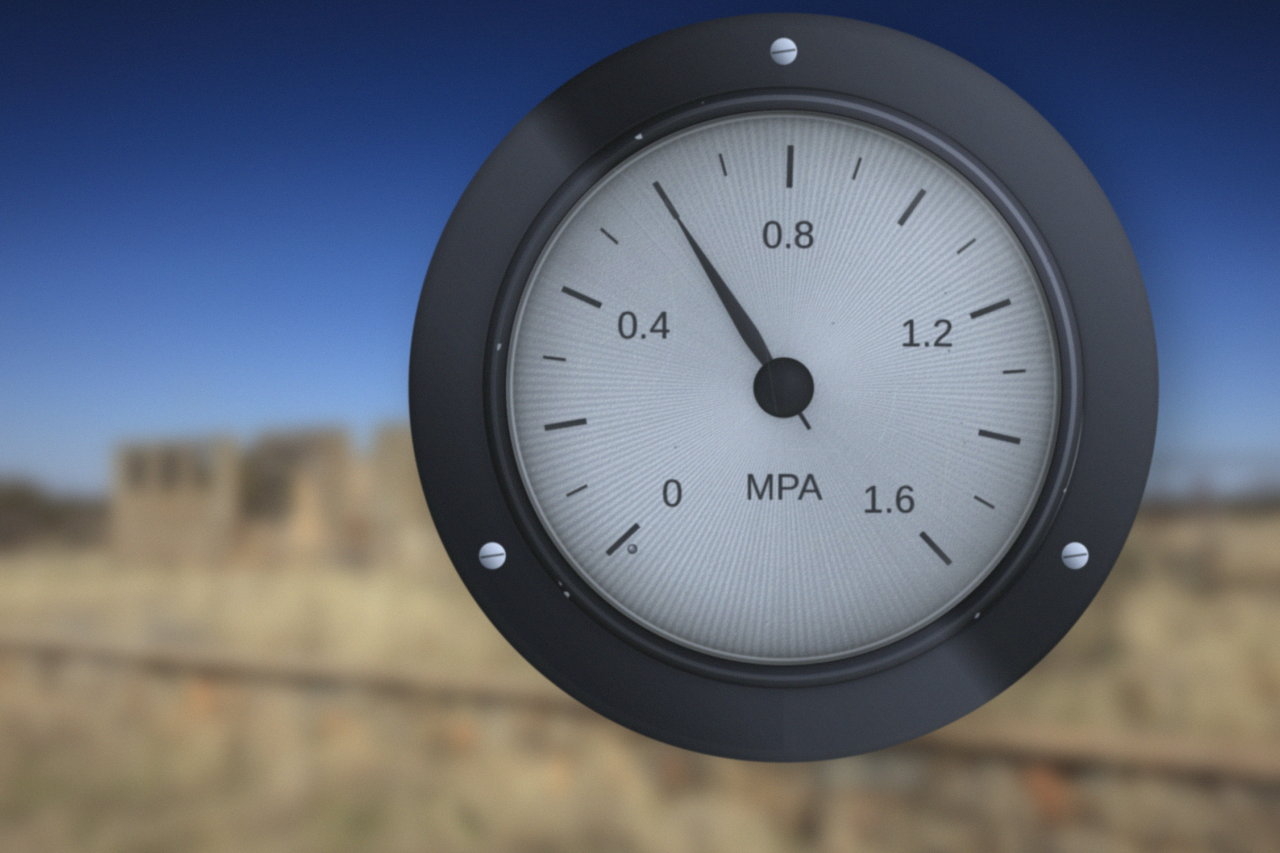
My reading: 0.6 MPa
